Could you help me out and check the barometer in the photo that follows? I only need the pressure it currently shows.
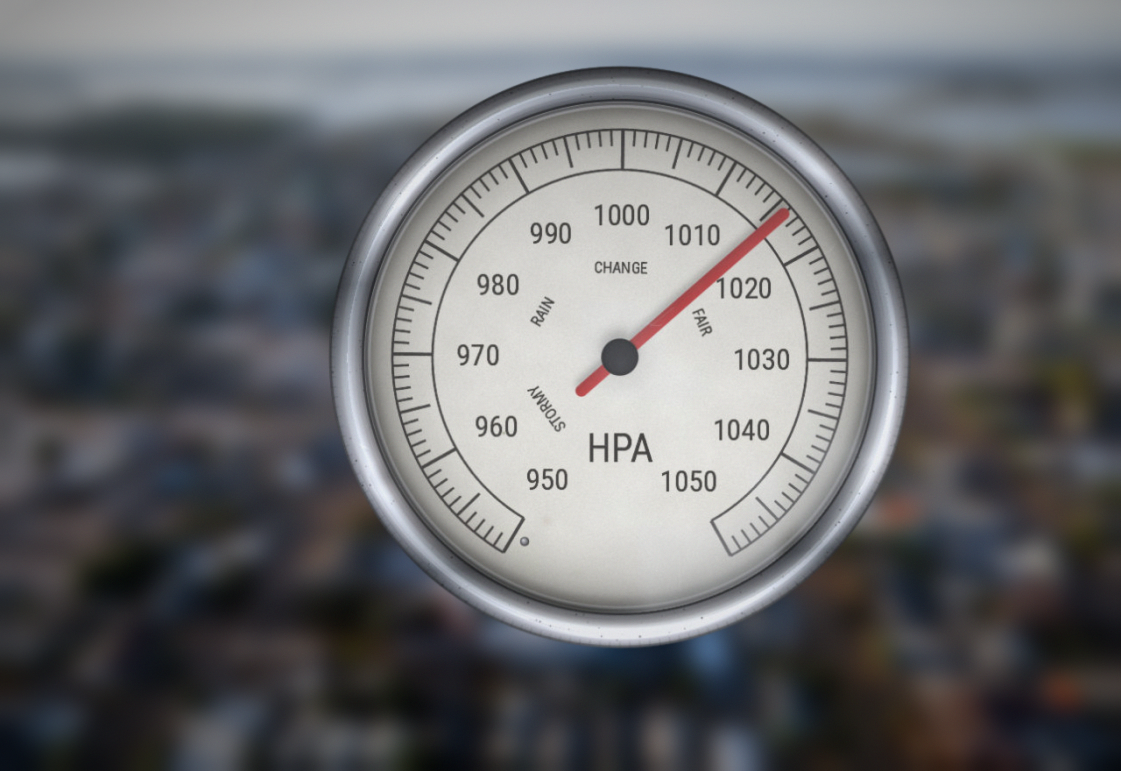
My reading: 1016 hPa
